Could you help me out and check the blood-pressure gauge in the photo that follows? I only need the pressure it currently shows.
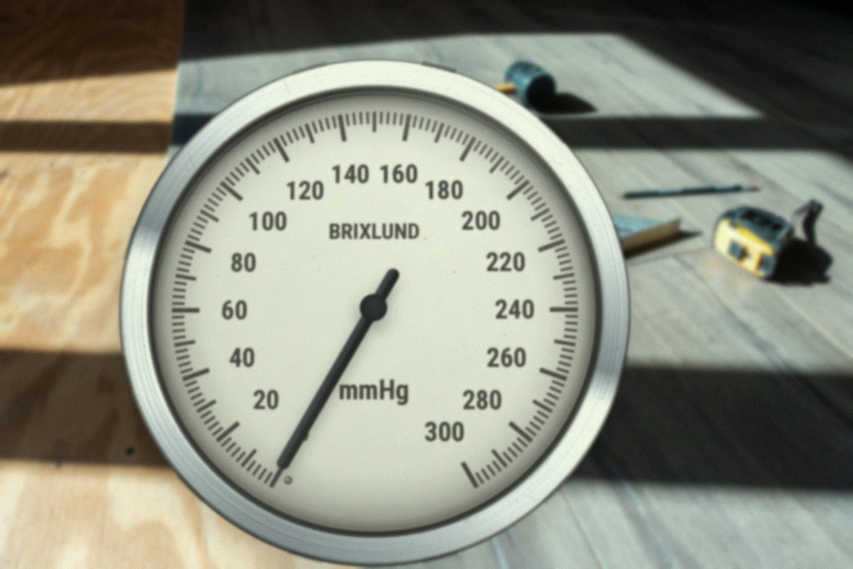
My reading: 0 mmHg
